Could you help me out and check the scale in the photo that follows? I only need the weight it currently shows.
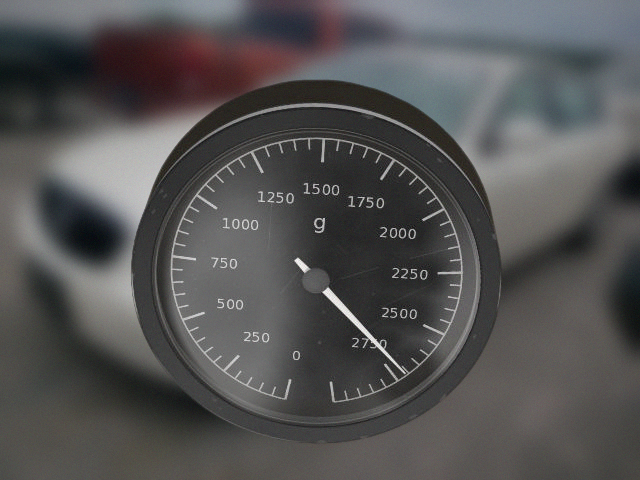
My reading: 2700 g
